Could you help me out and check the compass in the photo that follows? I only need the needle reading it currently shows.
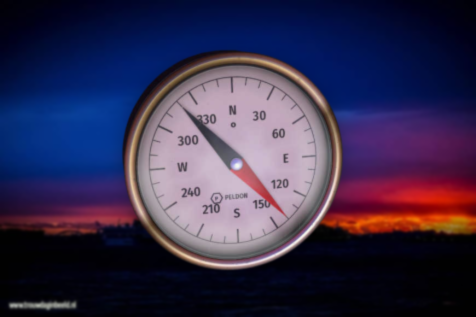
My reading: 140 °
